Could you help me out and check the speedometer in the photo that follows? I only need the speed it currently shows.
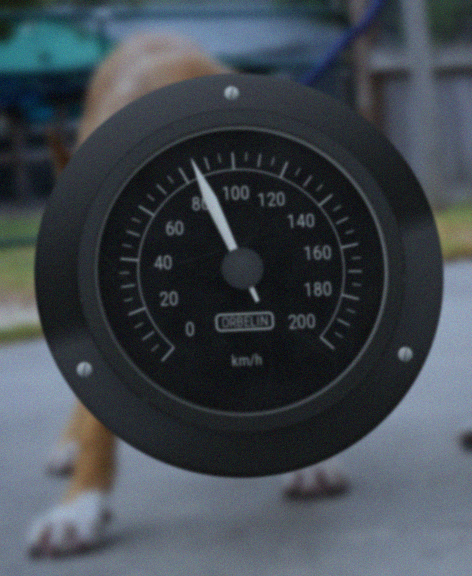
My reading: 85 km/h
